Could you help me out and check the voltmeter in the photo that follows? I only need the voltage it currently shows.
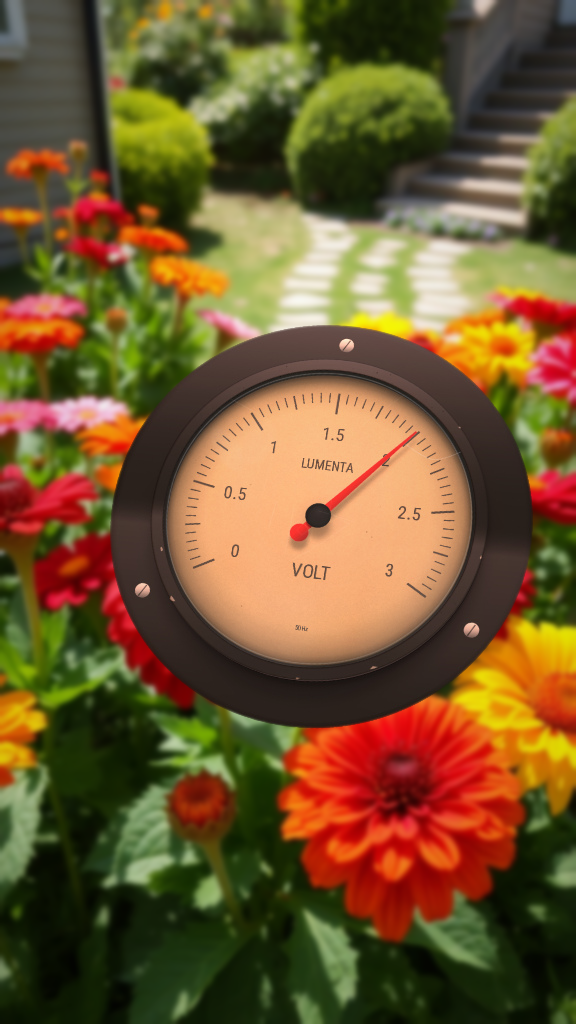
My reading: 2 V
